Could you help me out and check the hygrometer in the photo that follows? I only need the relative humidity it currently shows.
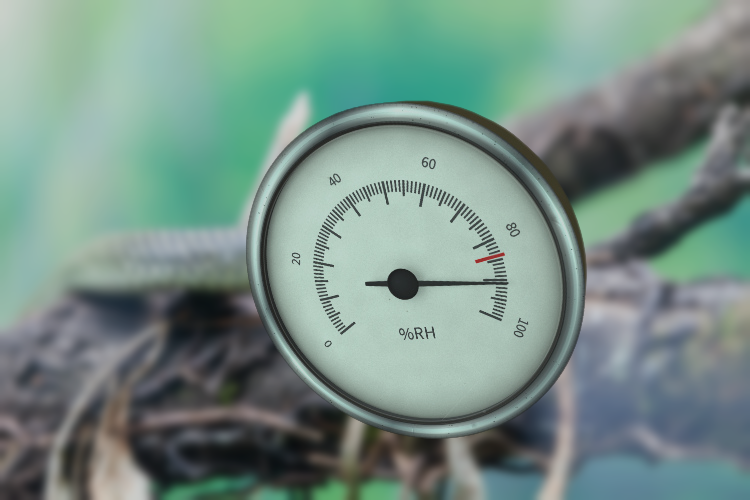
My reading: 90 %
